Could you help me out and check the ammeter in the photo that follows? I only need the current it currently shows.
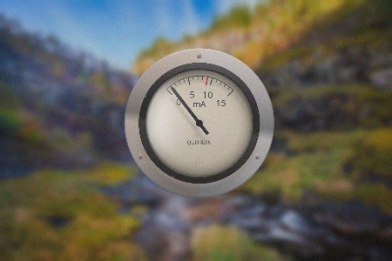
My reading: 1 mA
